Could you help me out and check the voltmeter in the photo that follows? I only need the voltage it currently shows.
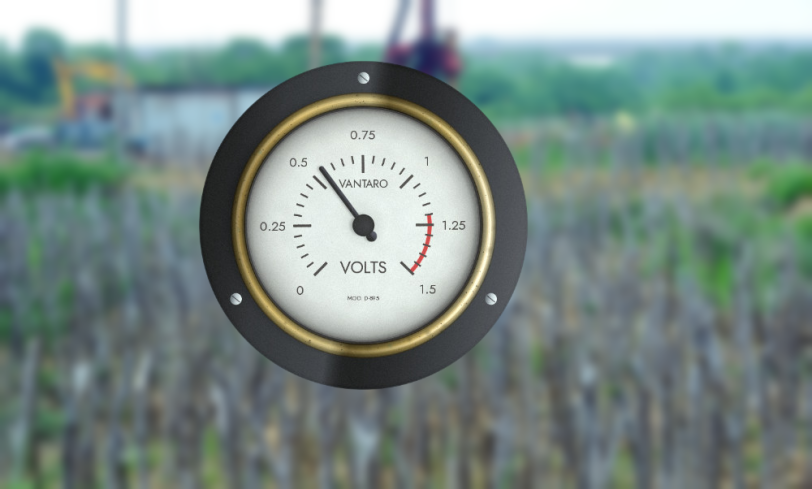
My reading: 0.55 V
